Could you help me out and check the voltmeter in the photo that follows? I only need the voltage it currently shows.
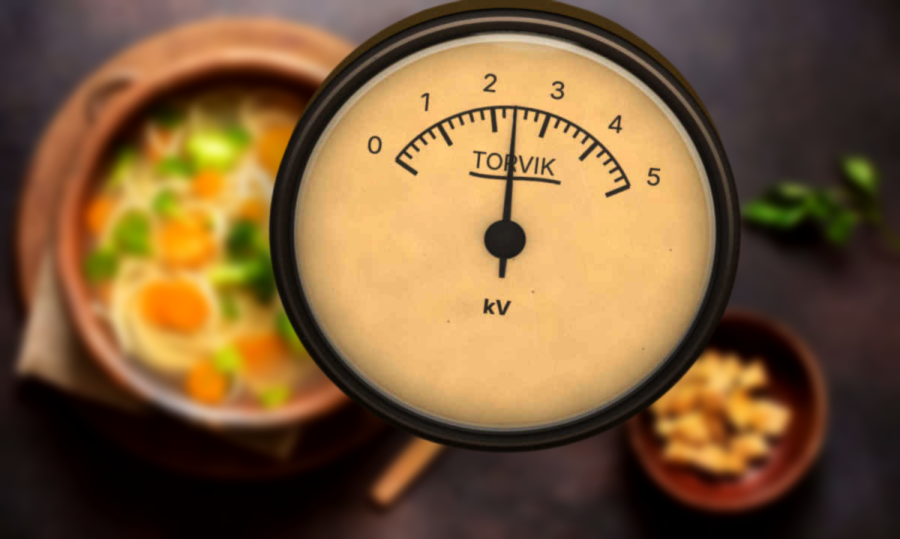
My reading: 2.4 kV
